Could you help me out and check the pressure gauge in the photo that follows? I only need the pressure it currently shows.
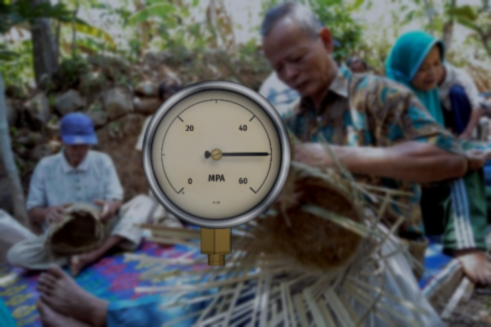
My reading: 50 MPa
